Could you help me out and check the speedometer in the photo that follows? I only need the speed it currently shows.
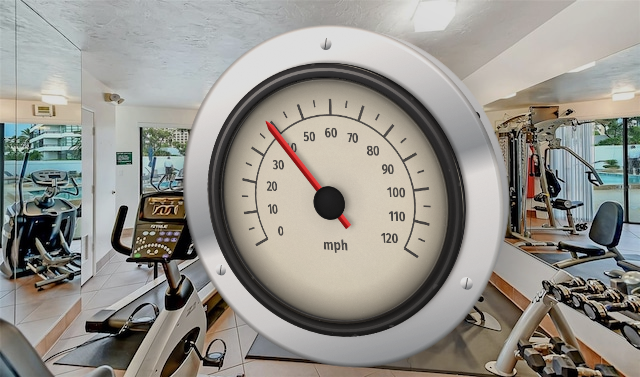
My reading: 40 mph
